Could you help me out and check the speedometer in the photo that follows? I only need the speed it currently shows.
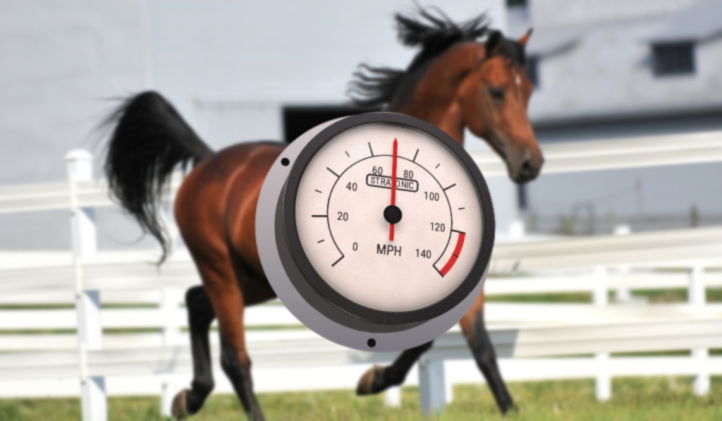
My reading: 70 mph
